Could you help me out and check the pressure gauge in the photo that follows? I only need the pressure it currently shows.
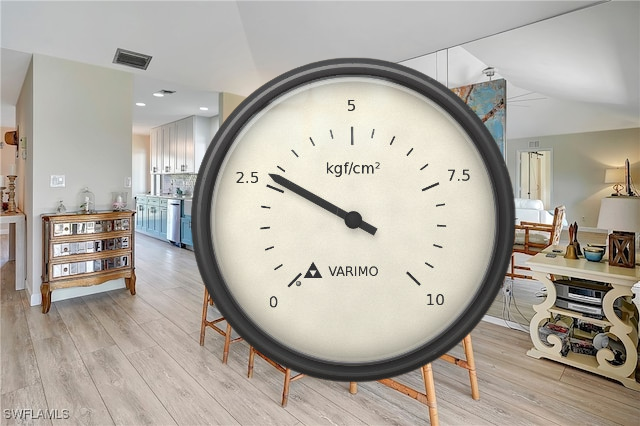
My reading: 2.75 kg/cm²
